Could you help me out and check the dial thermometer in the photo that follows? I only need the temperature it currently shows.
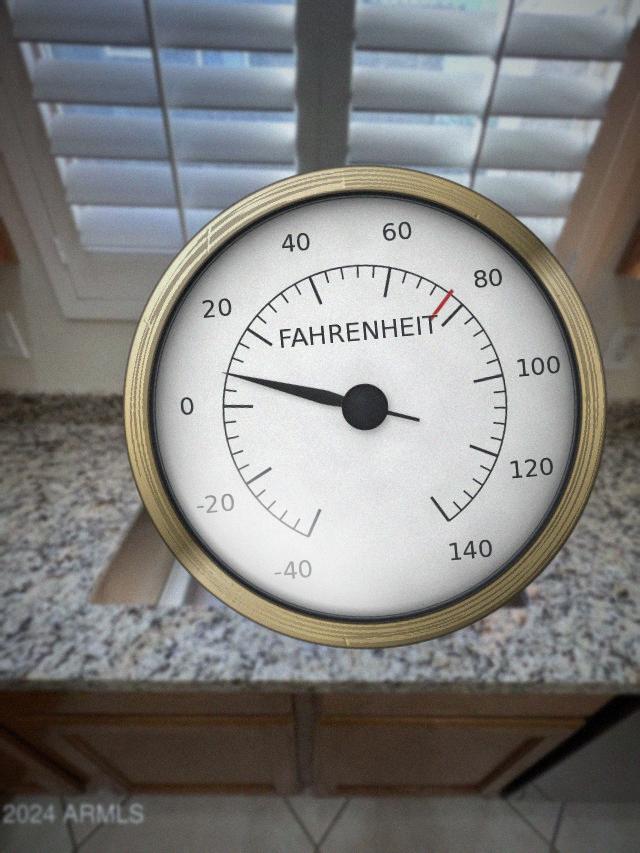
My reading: 8 °F
